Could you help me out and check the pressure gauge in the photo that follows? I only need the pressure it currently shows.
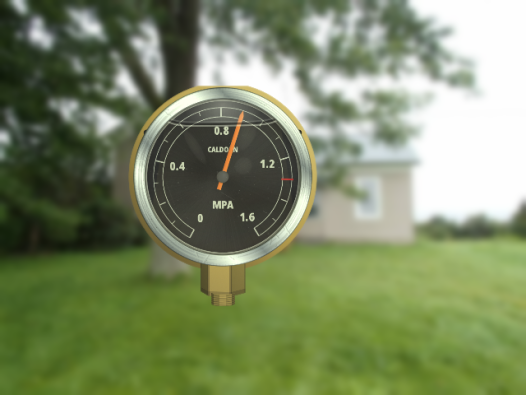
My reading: 0.9 MPa
